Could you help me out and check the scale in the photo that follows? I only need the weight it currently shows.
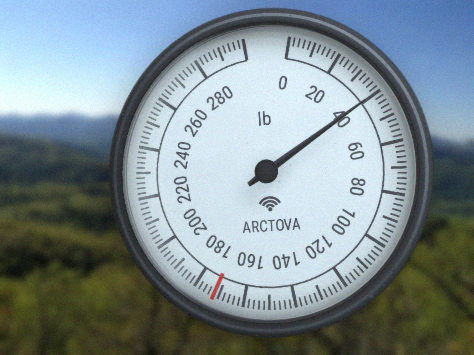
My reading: 40 lb
